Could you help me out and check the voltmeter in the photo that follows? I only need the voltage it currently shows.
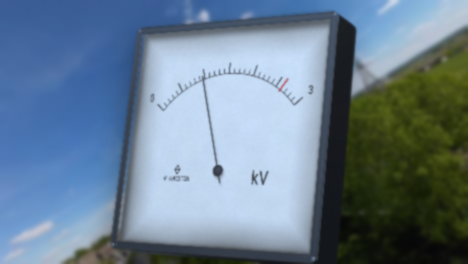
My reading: 1 kV
